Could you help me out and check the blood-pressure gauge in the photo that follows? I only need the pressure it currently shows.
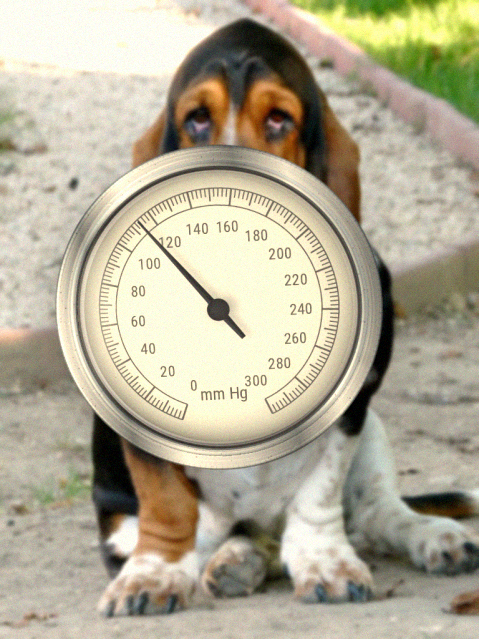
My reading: 114 mmHg
